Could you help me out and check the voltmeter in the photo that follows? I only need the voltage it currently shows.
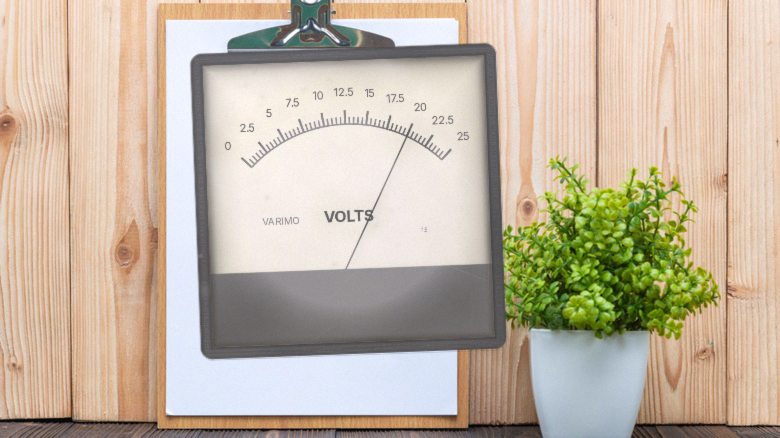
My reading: 20 V
